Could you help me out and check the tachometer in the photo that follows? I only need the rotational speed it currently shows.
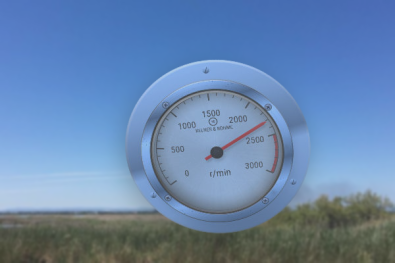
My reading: 2300 rpm
